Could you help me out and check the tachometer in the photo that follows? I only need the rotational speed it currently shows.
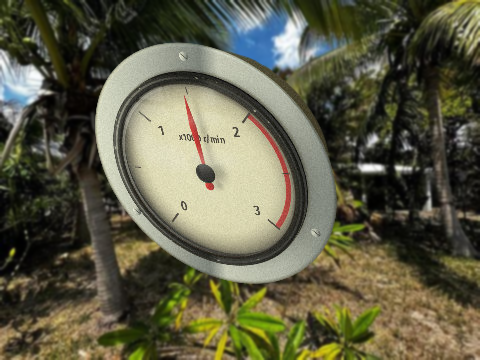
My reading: 1500 rpm
